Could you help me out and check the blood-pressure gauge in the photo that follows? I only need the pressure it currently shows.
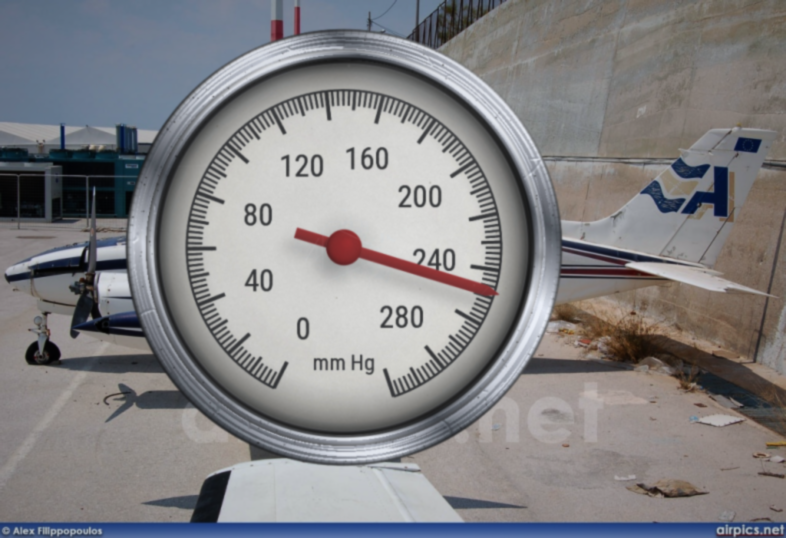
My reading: 248 mmHg
